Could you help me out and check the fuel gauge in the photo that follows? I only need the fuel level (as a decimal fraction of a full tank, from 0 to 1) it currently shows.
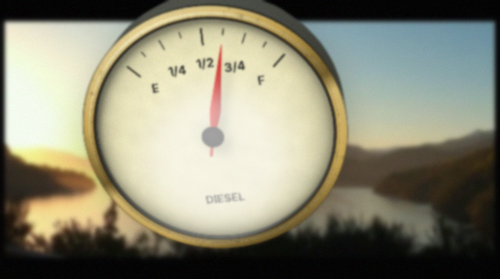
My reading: 0.625
